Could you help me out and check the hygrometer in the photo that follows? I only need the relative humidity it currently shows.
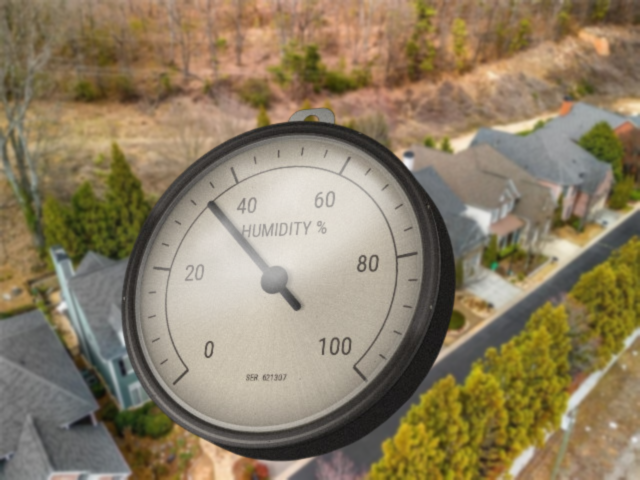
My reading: 34 %
